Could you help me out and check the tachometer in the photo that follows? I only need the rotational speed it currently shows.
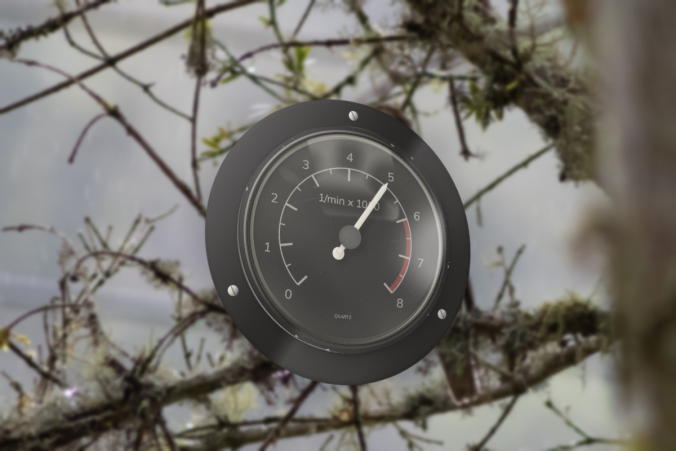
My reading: 5000 rpm
